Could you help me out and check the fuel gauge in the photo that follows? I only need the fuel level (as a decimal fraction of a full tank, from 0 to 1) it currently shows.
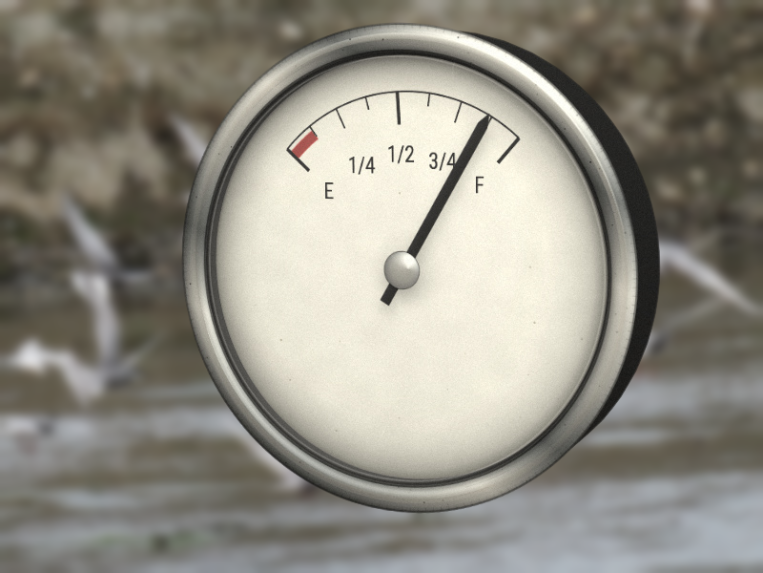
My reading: 0.875
